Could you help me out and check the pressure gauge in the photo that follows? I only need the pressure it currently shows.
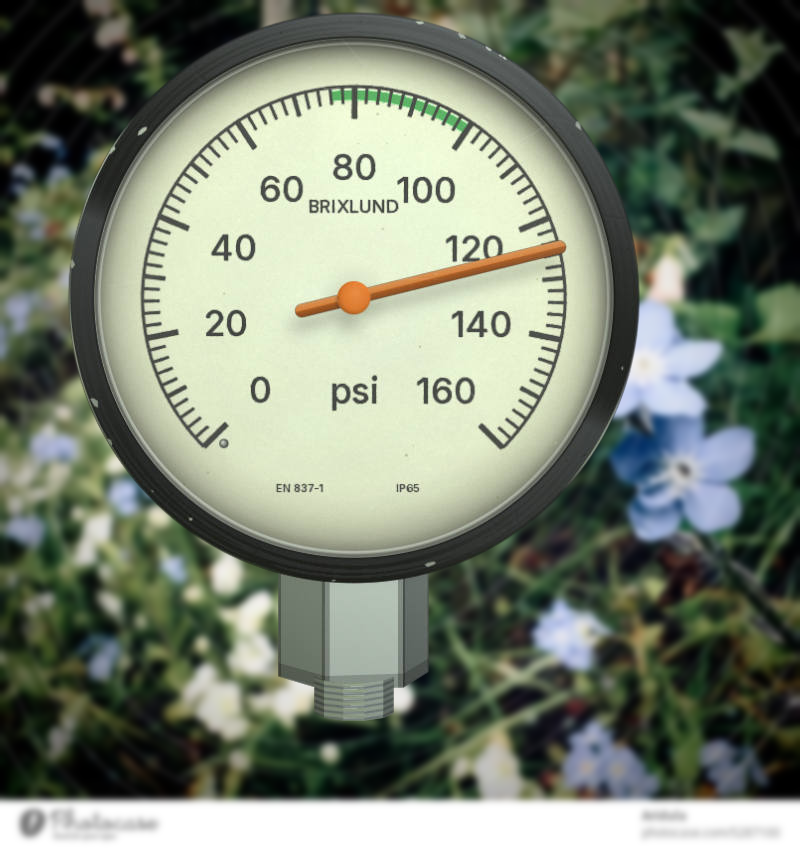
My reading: 125 psi
